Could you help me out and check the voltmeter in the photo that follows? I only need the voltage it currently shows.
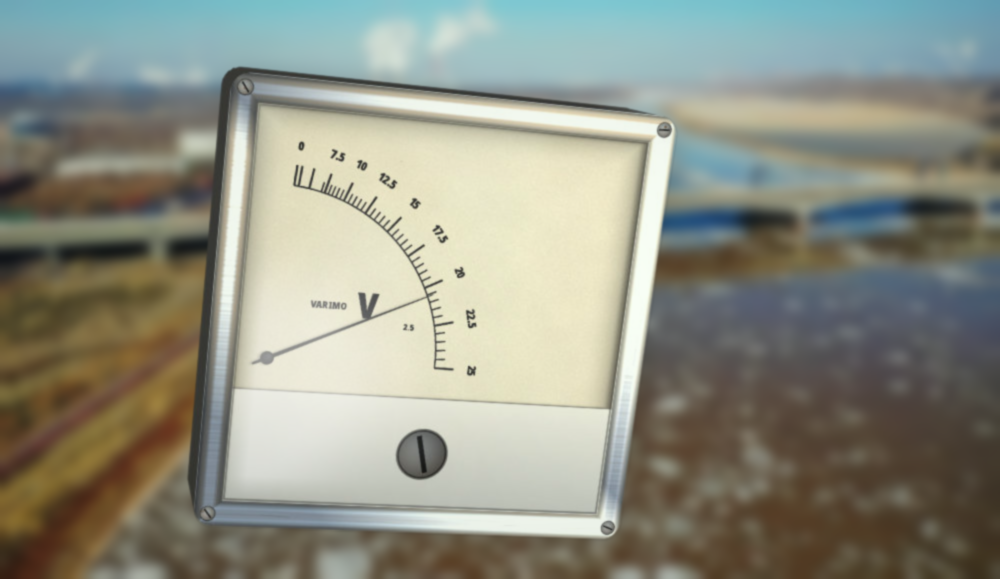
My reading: 20.5 V
